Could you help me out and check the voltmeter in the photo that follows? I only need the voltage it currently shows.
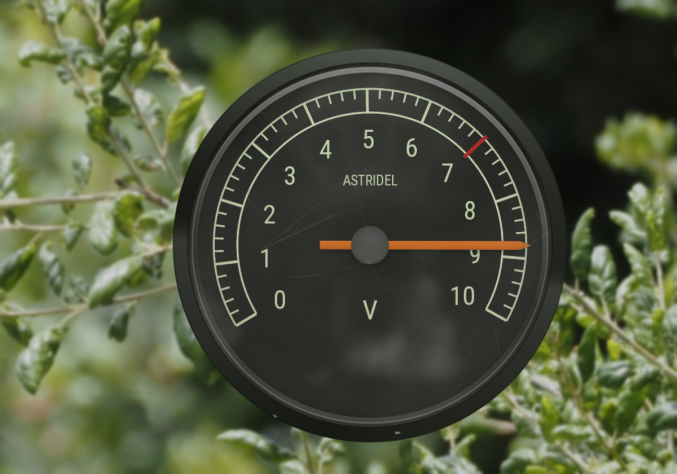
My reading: 8.8 V
